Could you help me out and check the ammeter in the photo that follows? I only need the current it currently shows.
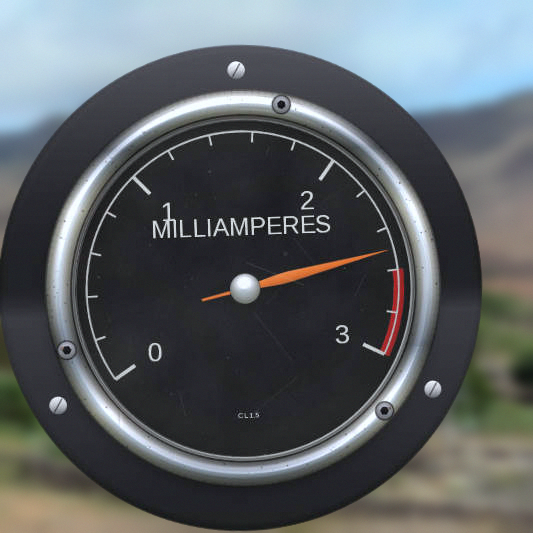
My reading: 2.5 mA
